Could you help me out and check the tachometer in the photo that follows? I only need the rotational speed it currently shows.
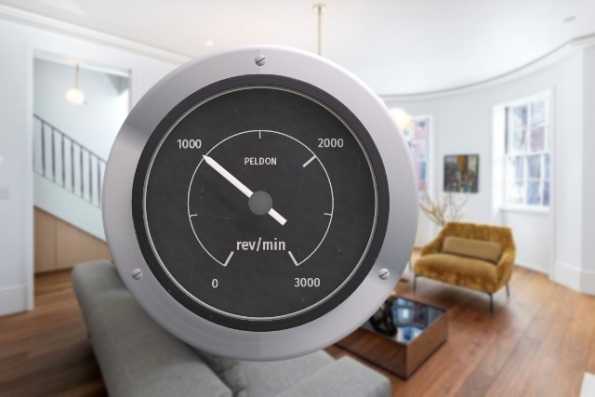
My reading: 1000 rpm
